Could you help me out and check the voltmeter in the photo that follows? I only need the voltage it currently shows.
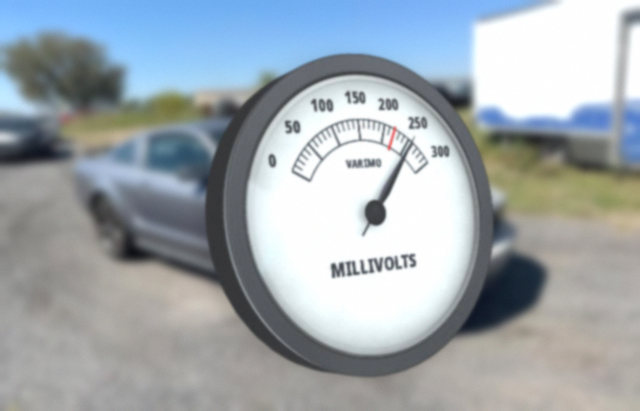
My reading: 250 mV
